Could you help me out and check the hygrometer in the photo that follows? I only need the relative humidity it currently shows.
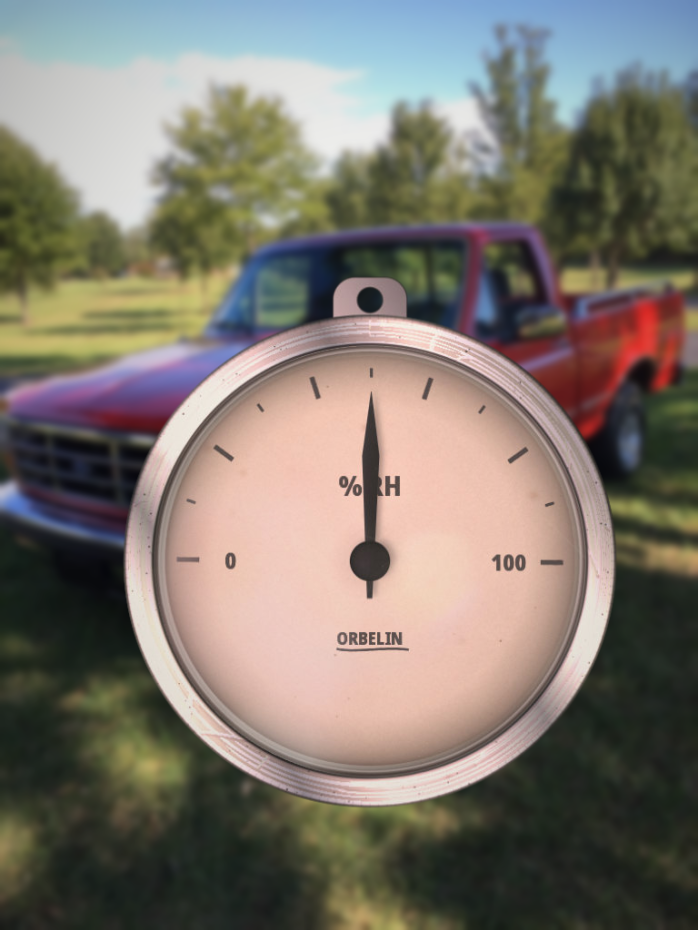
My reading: 50 %
